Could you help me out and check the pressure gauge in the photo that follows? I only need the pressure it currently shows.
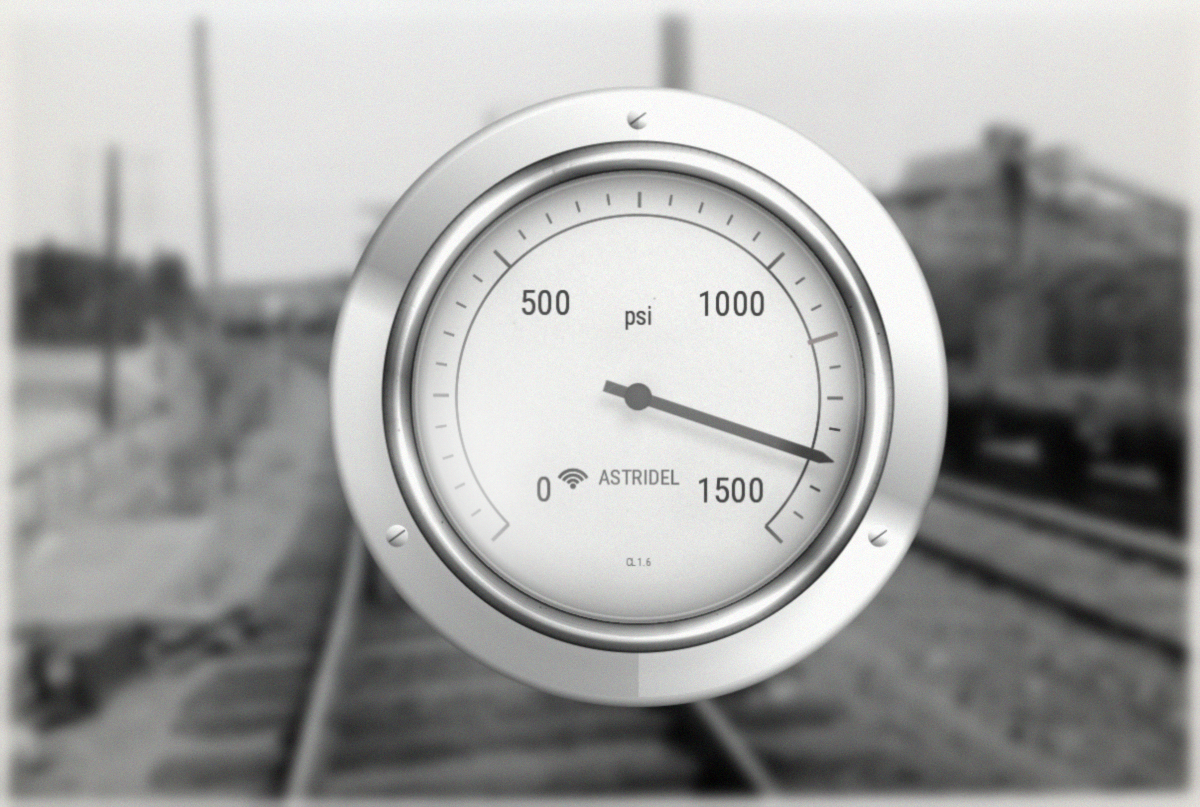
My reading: 1350 psi
